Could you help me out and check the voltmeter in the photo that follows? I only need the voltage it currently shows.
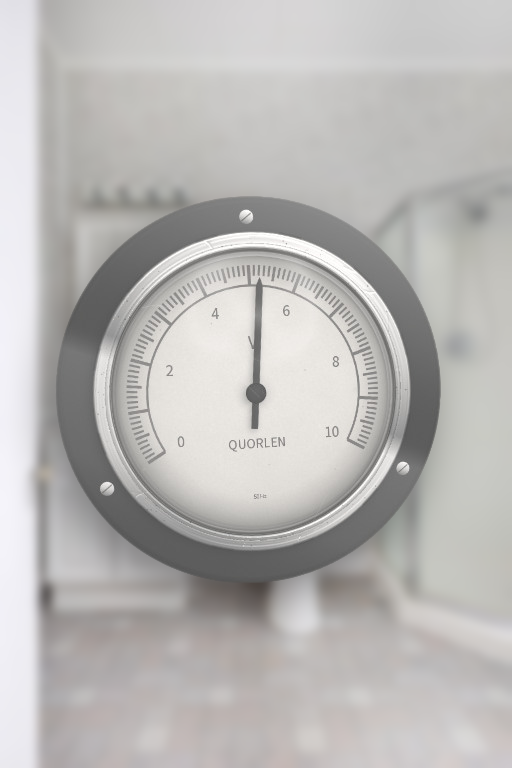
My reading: 5.2 V
